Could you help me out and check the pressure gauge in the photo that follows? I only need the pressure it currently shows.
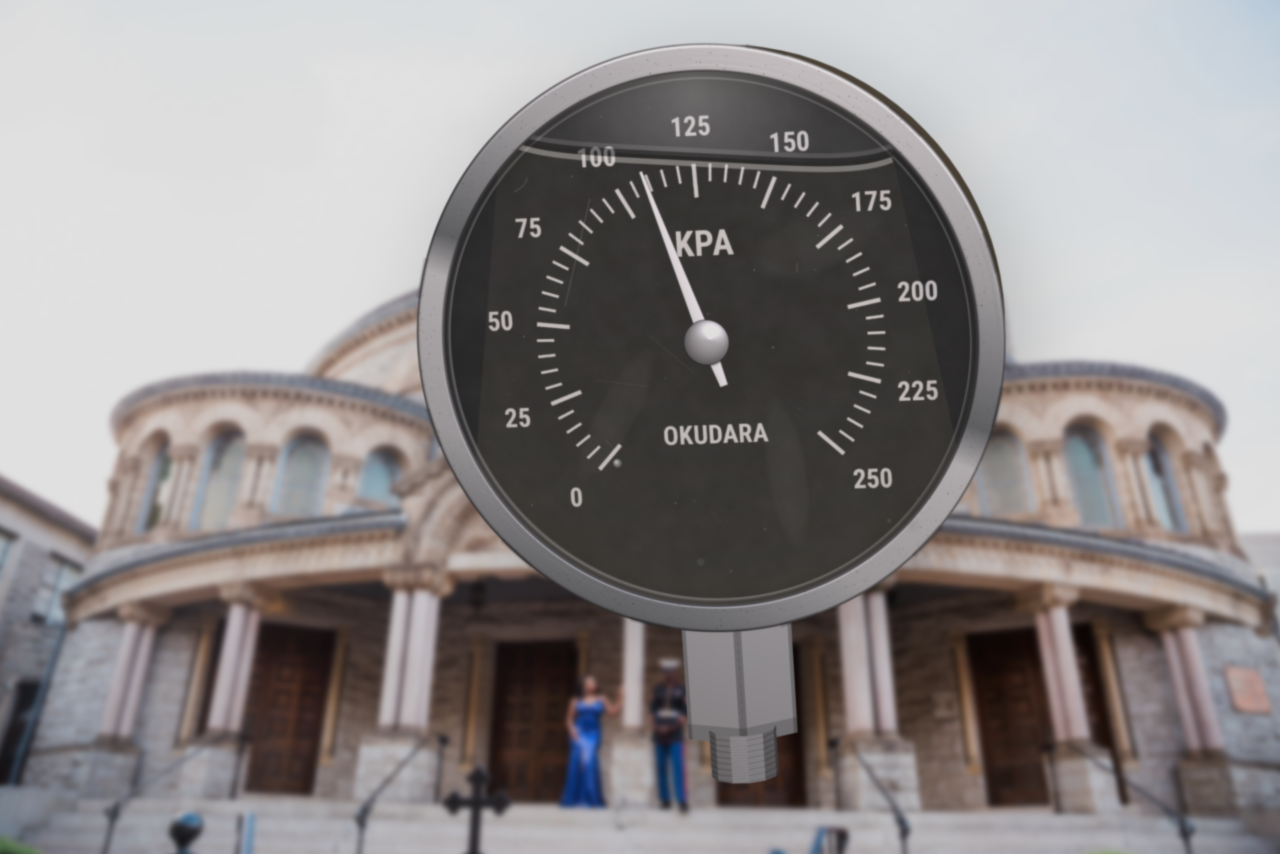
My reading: 110 kPa
